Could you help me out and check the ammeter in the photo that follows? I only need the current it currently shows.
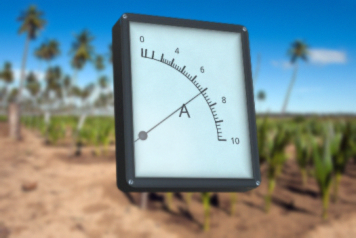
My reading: 7 A
